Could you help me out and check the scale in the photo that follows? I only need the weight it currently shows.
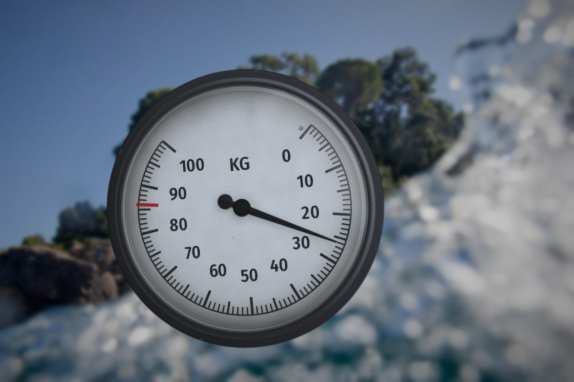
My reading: 26 kg
